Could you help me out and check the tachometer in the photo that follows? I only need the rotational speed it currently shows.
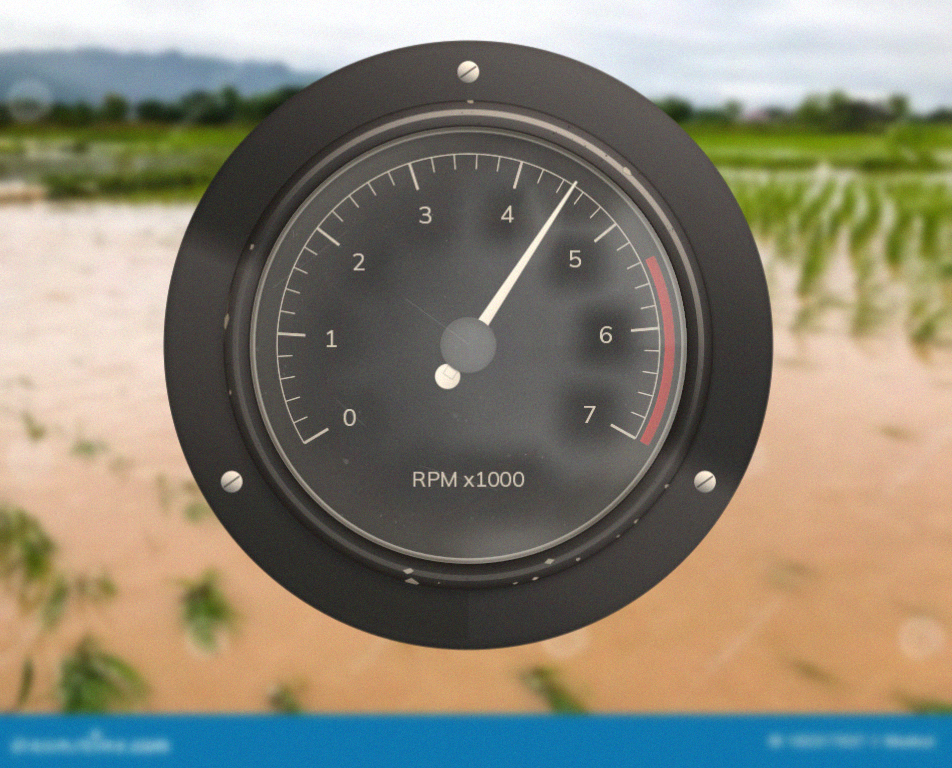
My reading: 4500 rpm
